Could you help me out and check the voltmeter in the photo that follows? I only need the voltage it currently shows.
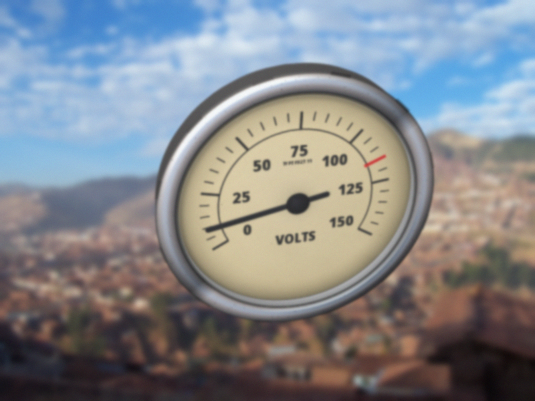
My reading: 10 V
